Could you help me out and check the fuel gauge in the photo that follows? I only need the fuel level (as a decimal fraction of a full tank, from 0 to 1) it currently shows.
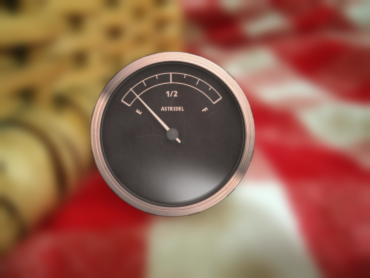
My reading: 0.125
